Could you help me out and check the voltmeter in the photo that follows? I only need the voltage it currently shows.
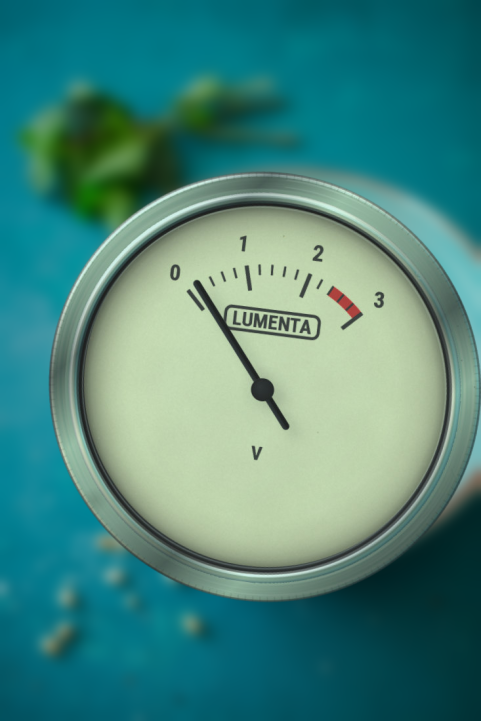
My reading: 0.2 V
